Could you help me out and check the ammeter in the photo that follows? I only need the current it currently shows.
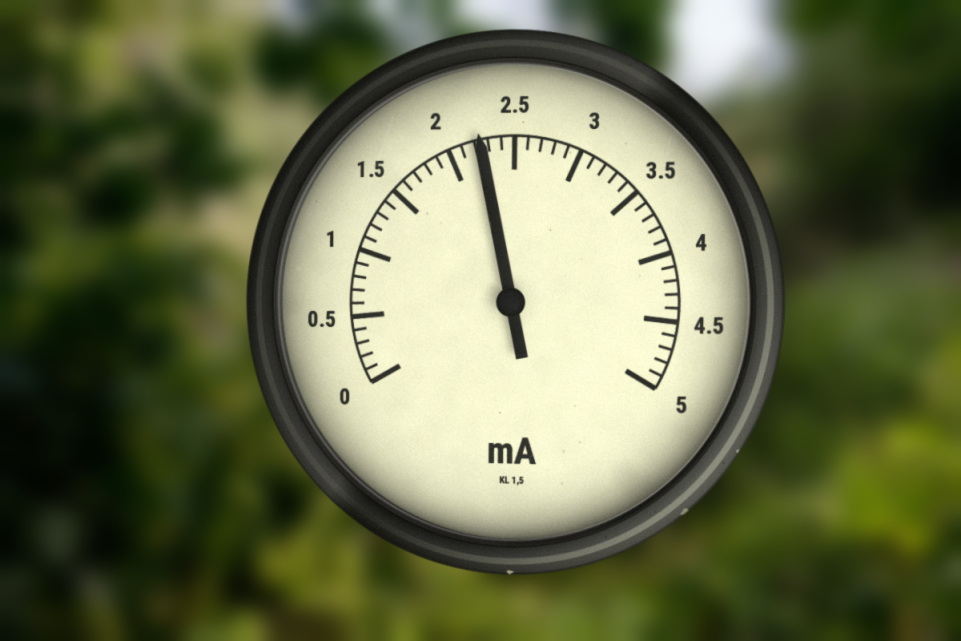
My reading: 2.25 mA
